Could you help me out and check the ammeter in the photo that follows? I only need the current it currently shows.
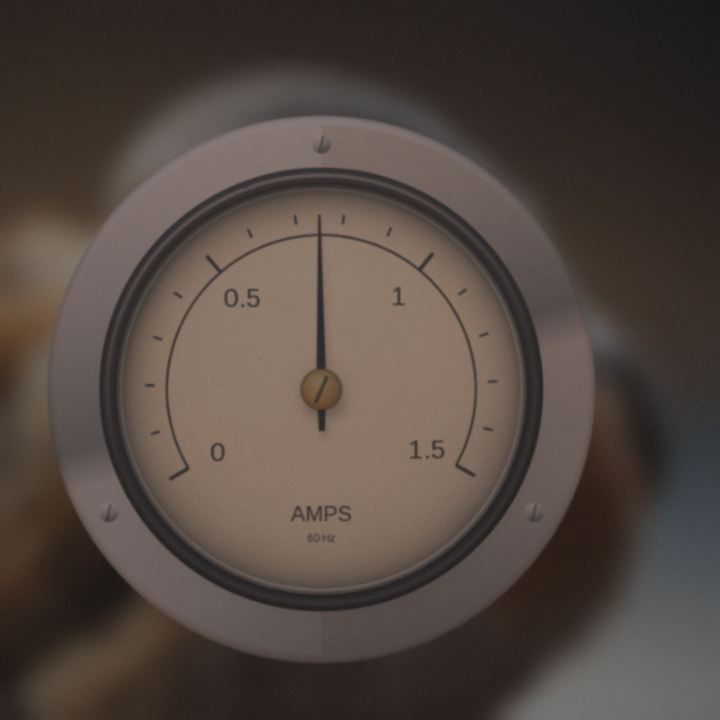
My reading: 0.75 A
